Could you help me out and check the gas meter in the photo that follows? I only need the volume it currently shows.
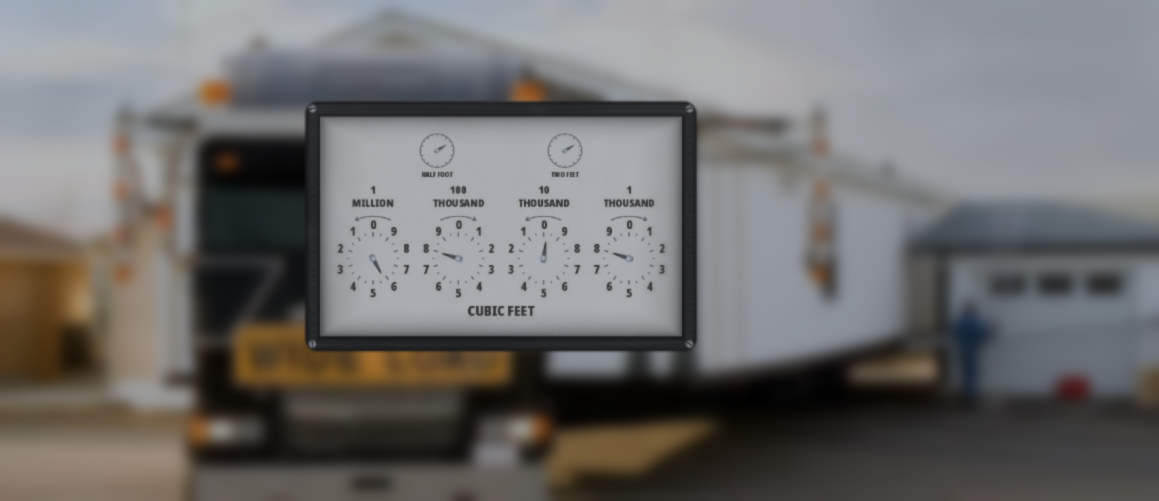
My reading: 579800 ft³
